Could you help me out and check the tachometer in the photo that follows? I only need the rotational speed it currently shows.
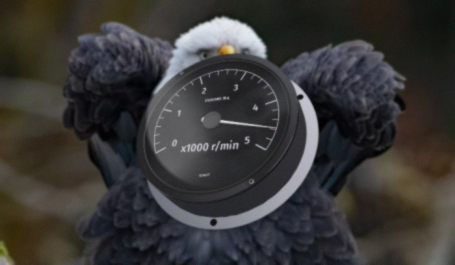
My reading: 4600 rpm
